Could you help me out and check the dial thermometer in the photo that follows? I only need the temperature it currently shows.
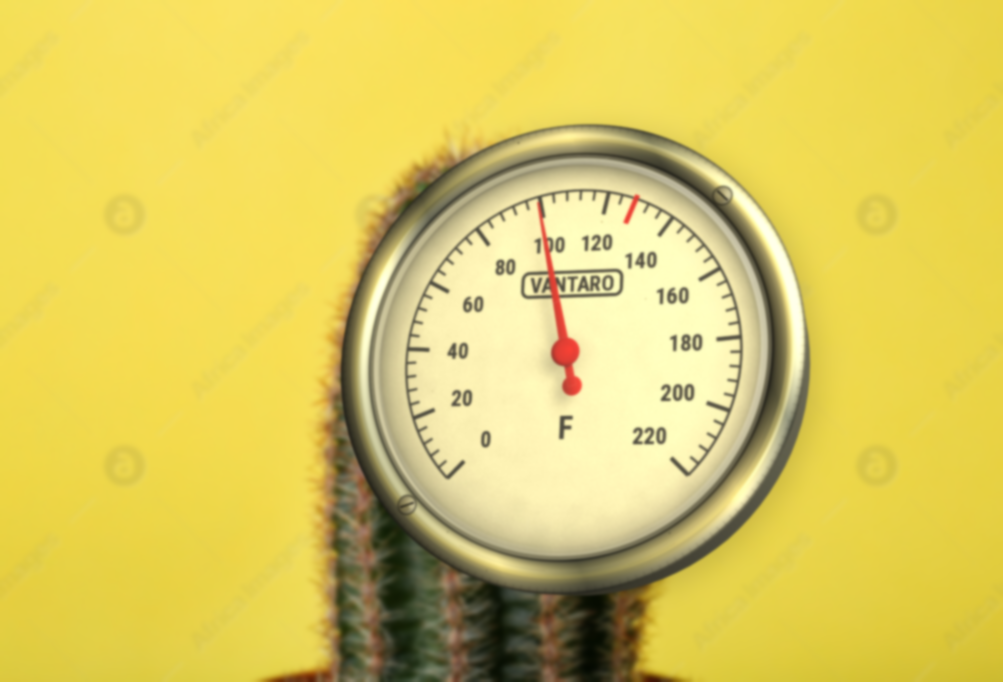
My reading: 100 °F
